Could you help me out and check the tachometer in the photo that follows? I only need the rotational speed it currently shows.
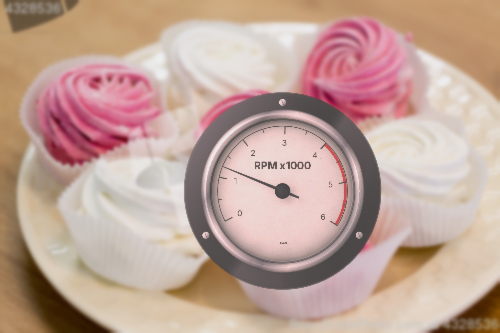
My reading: 1250 rpm
